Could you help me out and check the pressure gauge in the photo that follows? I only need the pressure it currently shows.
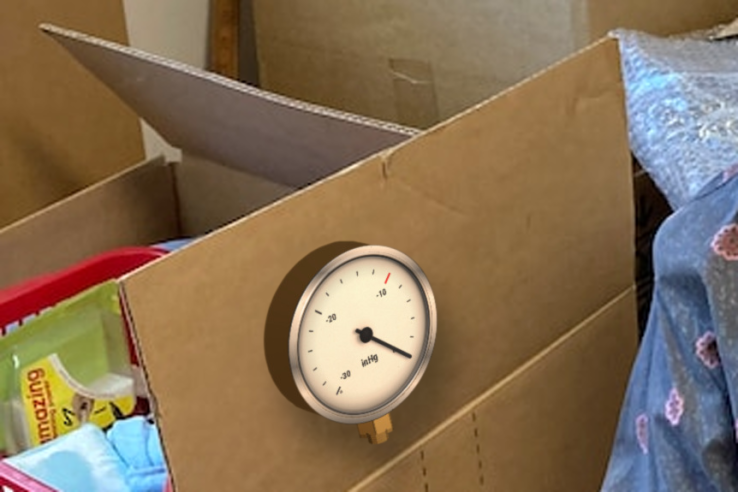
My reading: 0 inHg
